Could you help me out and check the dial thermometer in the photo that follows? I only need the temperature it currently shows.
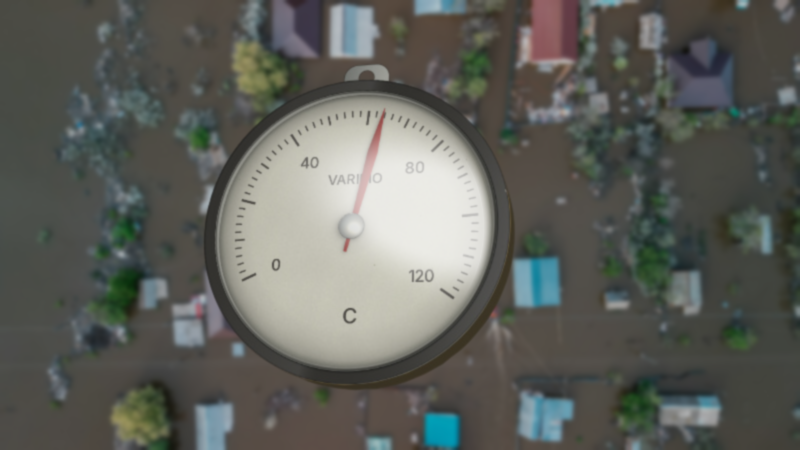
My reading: 64 °C
